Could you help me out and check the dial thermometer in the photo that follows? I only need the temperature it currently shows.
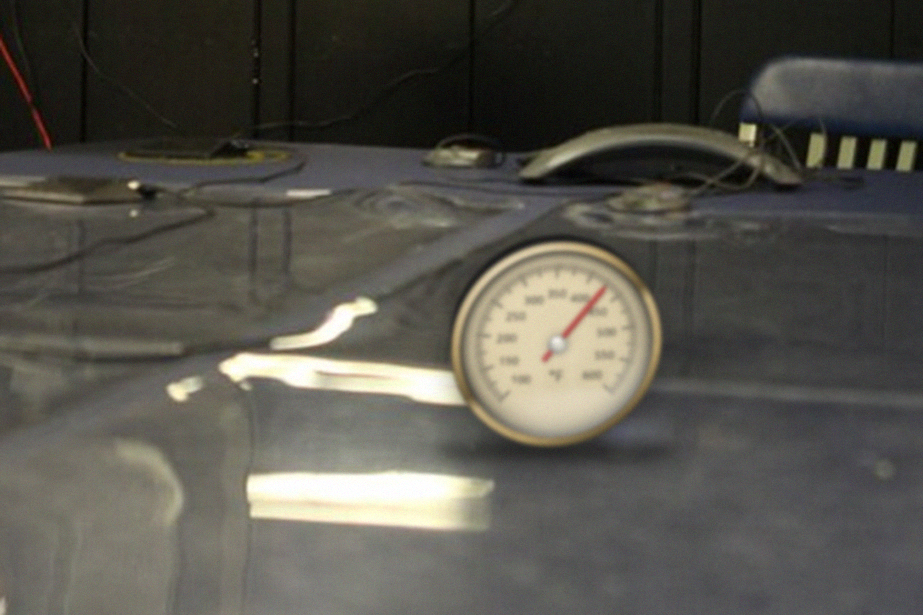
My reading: 425 °F
